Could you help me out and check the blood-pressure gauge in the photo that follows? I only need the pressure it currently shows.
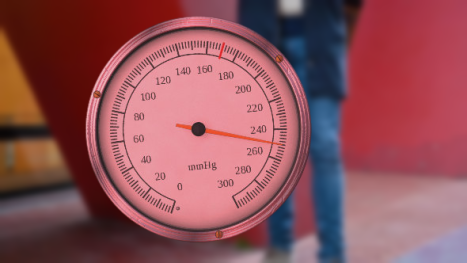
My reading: 250 mmHg
